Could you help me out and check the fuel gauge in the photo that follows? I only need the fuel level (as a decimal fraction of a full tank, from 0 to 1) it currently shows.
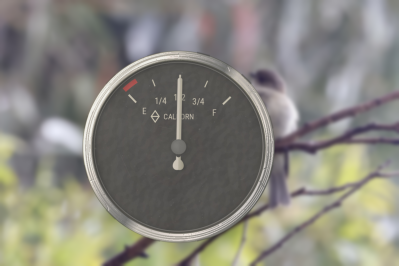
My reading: 0.5
